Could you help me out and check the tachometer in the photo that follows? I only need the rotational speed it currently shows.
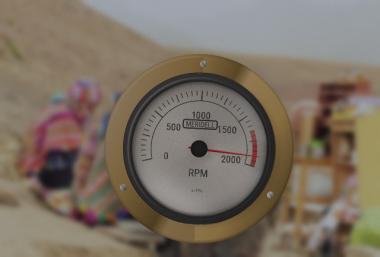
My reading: 1900 rpm
